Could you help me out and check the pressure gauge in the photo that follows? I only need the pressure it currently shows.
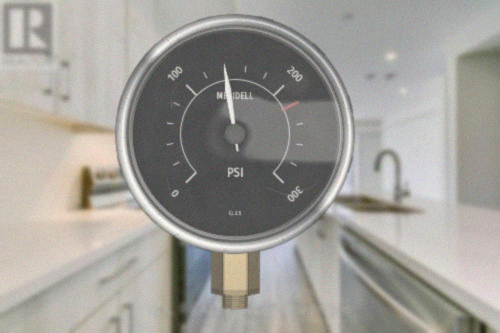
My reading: 140 psi
